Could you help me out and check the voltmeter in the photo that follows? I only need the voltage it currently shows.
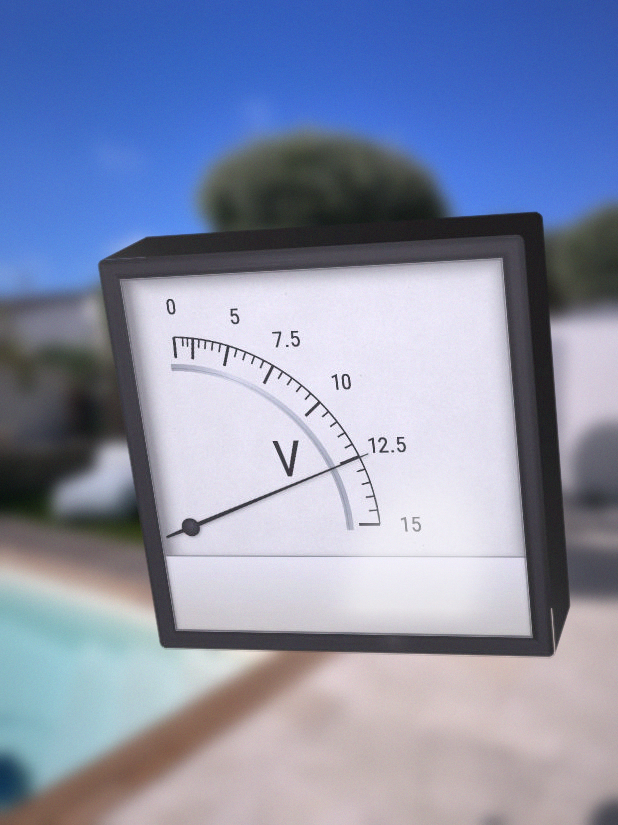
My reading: 12.5 V
